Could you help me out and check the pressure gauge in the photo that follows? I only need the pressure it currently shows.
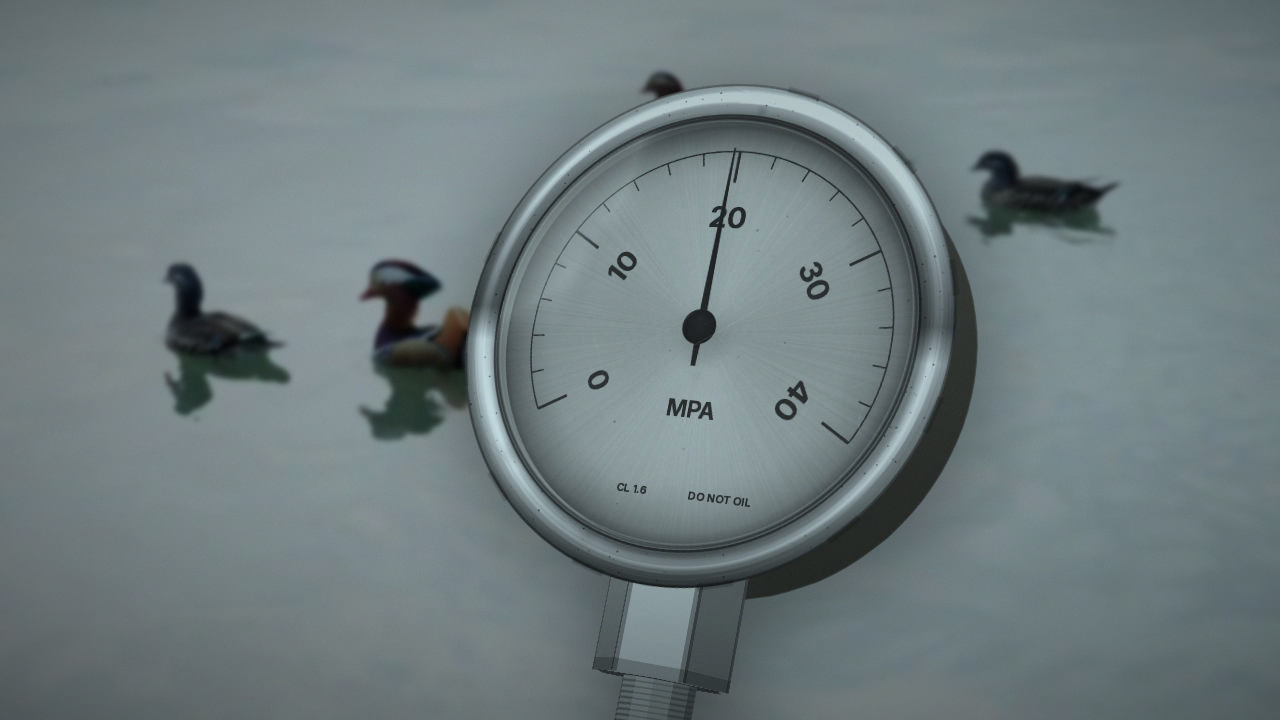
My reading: 20 MPa
